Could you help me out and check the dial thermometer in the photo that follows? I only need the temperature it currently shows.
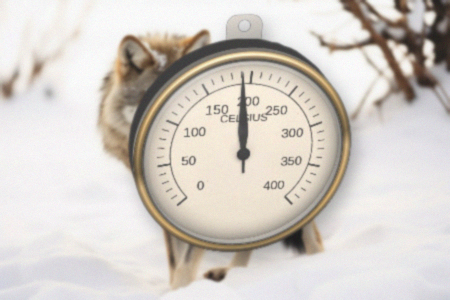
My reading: 190 °C
